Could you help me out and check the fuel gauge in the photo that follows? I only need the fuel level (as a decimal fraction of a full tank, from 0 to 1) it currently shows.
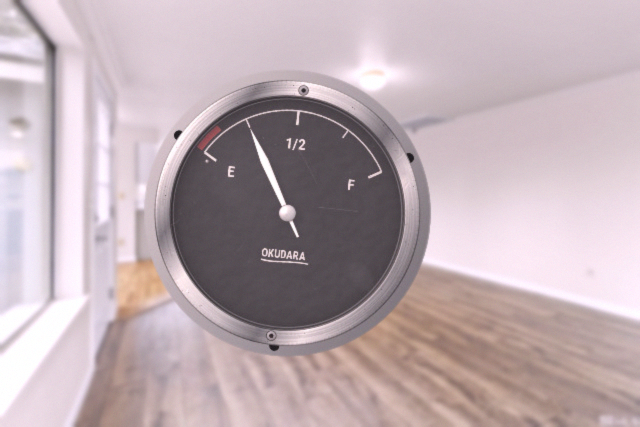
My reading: 0.25
